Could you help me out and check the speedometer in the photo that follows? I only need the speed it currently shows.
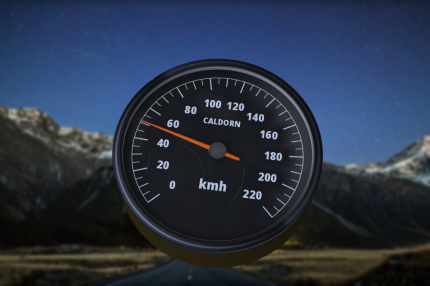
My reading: 50 km/h
